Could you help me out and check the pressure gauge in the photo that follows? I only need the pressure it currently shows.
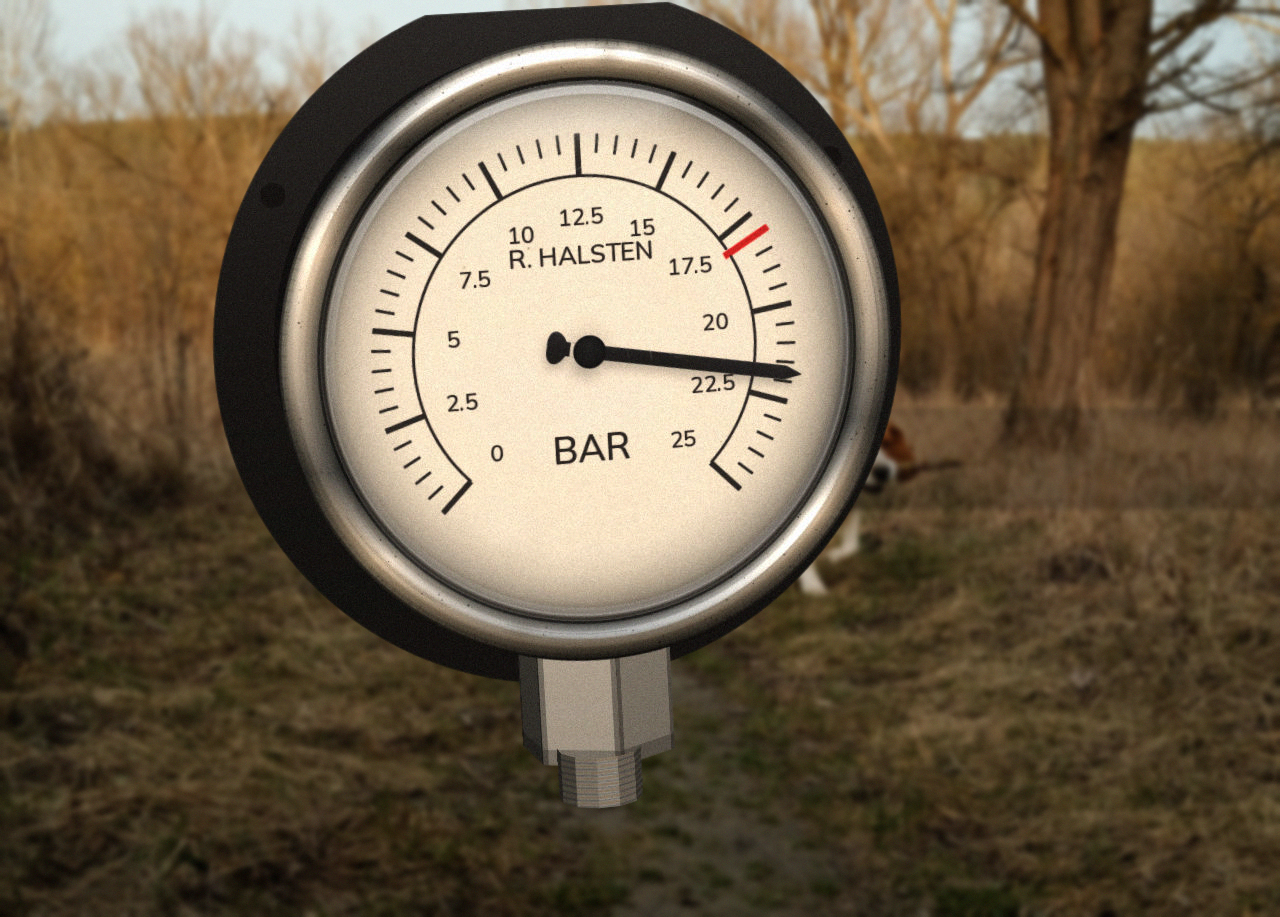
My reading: 21.75 bar
